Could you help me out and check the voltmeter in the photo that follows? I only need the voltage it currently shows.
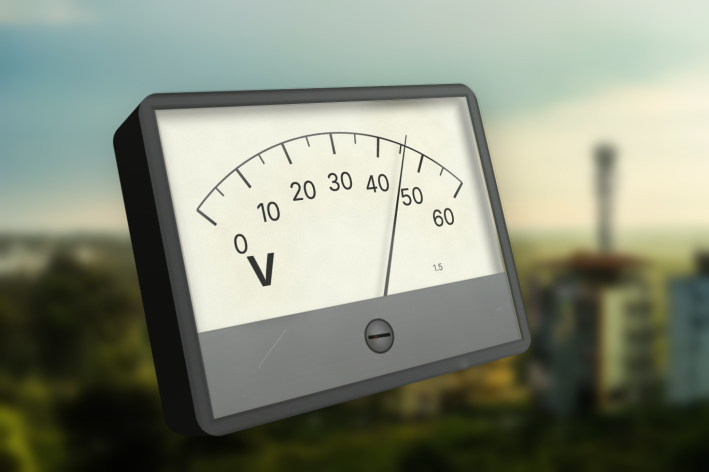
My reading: 45 V
